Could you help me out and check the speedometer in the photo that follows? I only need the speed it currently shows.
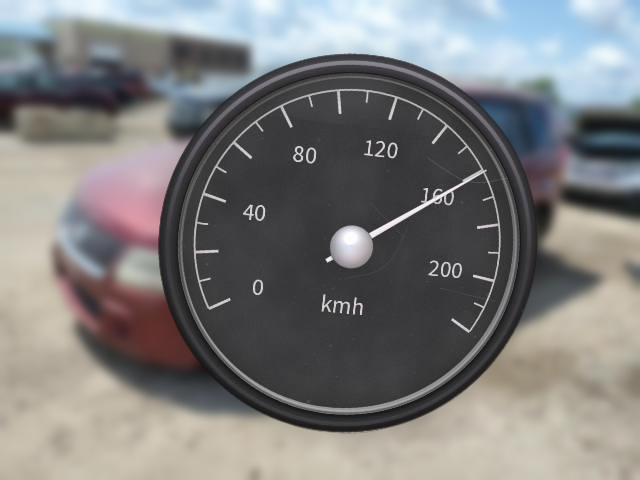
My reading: 160 km/h
